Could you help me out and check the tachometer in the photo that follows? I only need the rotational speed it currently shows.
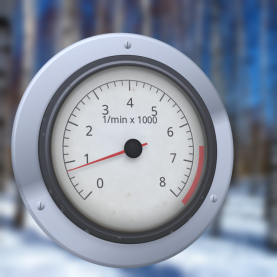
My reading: 800 rpm
